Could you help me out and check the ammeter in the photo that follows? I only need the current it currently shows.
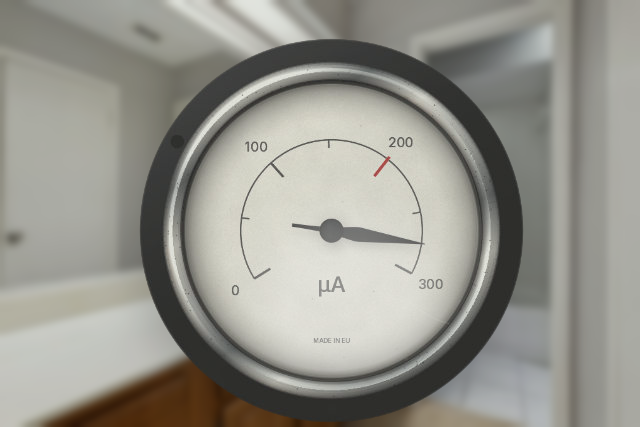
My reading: 275 µA
